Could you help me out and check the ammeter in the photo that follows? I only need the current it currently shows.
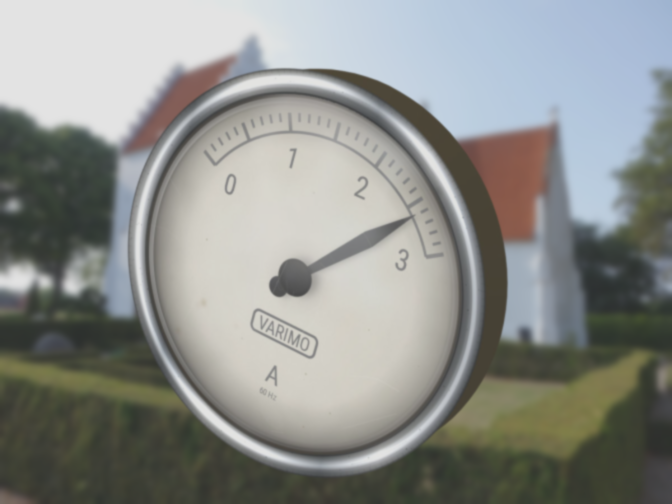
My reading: 2.6 A
